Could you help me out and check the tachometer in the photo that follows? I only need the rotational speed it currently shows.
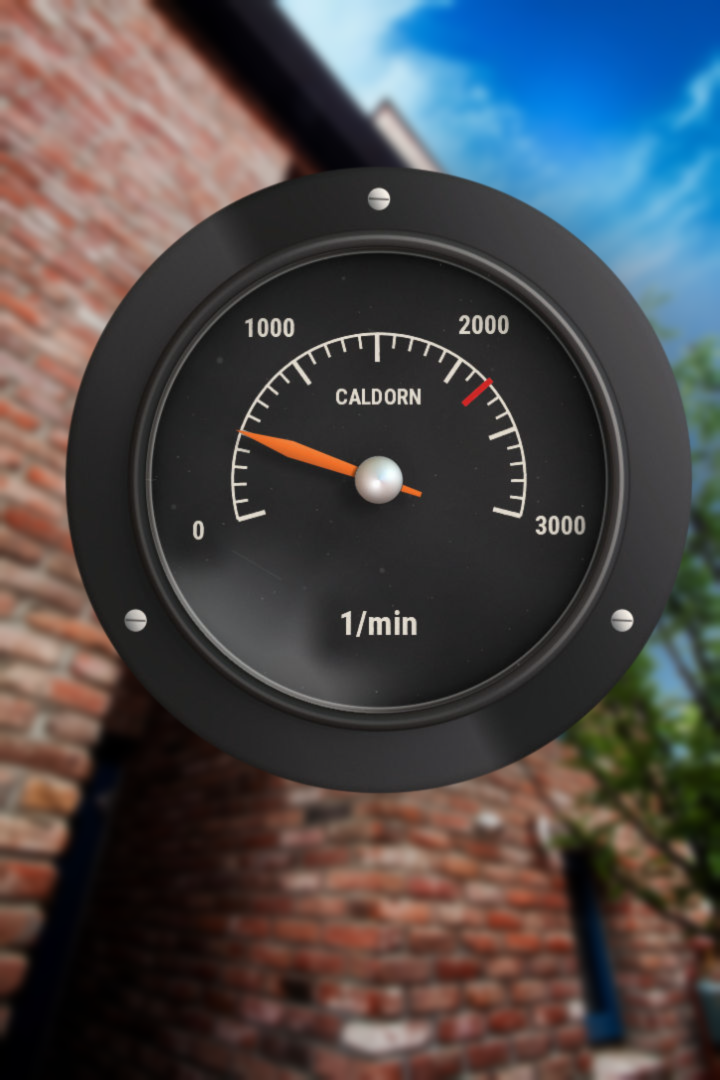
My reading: 500 rpm
